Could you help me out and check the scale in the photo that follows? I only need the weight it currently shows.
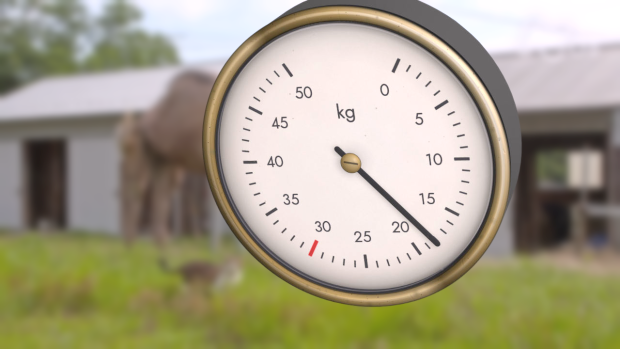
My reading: 18 kg
